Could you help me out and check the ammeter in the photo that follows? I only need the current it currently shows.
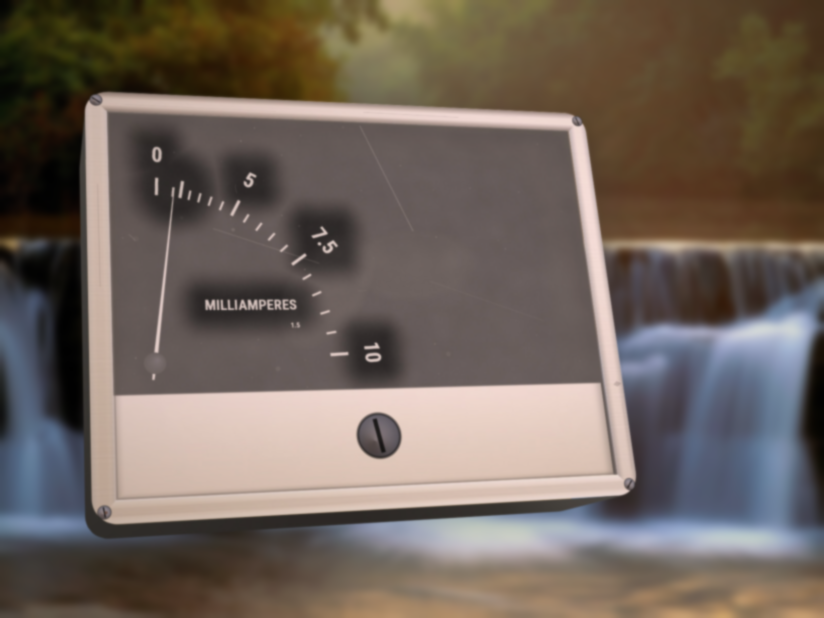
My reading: 2 mA
